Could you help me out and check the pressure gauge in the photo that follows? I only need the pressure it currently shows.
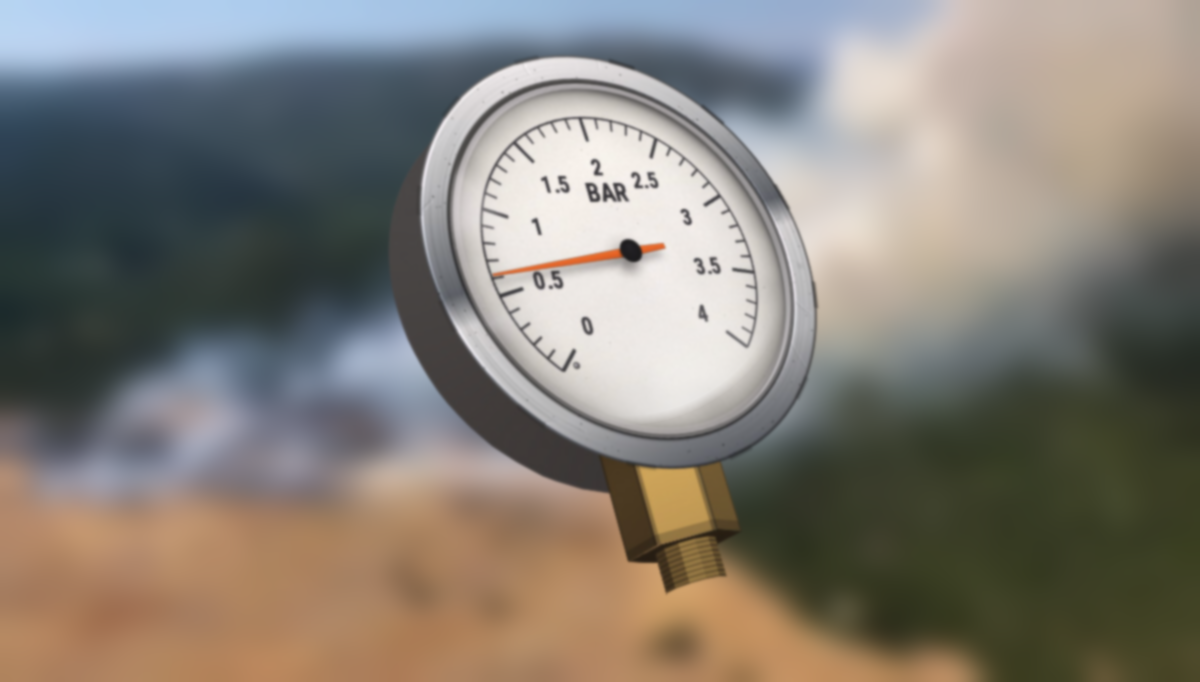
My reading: 0.6 bar
